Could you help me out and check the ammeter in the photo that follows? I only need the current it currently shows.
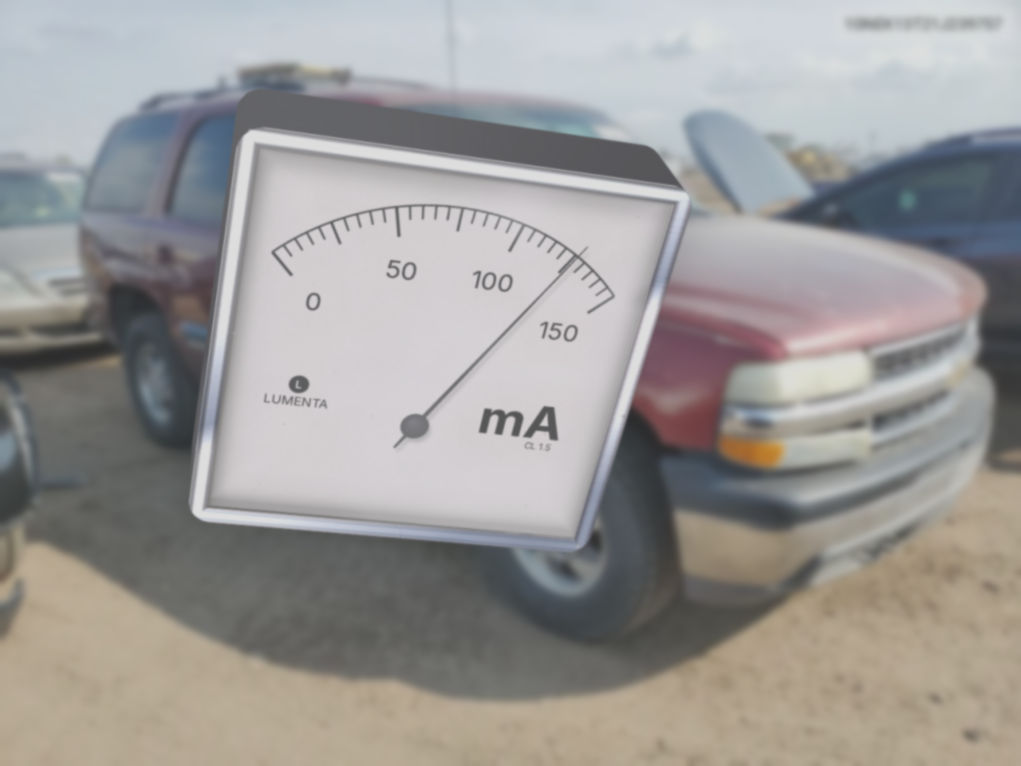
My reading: 125 mA
